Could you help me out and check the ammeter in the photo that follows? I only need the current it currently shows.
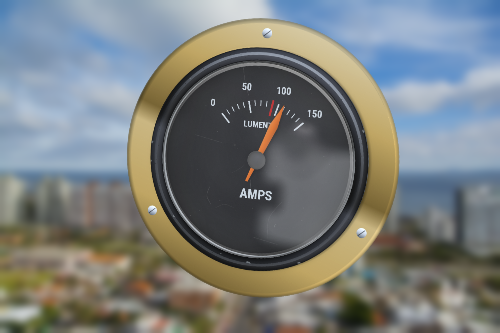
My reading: 110 A
